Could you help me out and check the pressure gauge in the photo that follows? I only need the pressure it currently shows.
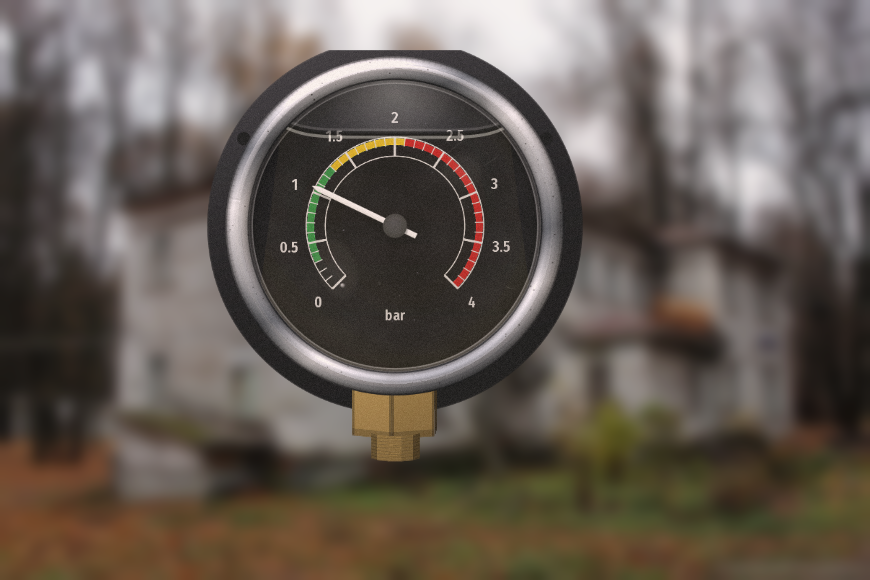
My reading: 1.05 bar
